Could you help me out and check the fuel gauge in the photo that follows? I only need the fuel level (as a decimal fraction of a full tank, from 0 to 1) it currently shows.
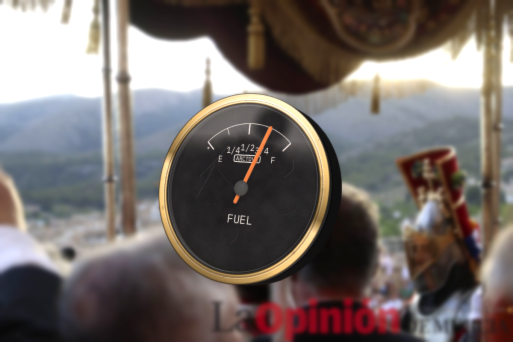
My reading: 0.75
